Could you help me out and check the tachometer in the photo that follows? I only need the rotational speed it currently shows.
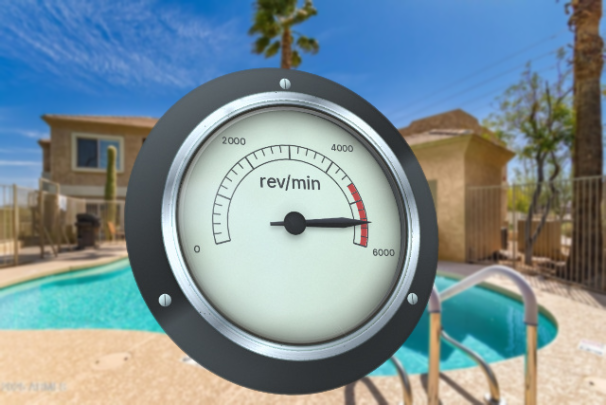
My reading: 5500 rpm
